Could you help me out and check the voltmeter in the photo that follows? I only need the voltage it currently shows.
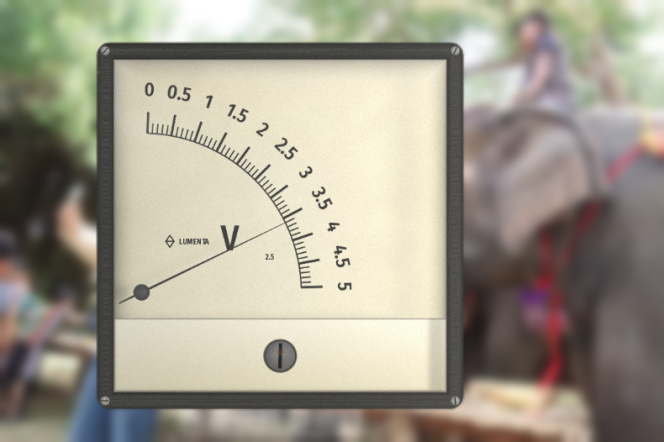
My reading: 3.6 V
